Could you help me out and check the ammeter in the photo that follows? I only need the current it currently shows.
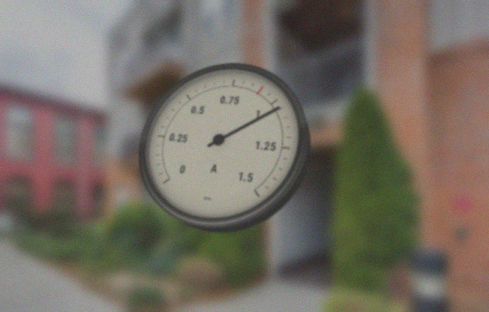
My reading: 1.05 A
